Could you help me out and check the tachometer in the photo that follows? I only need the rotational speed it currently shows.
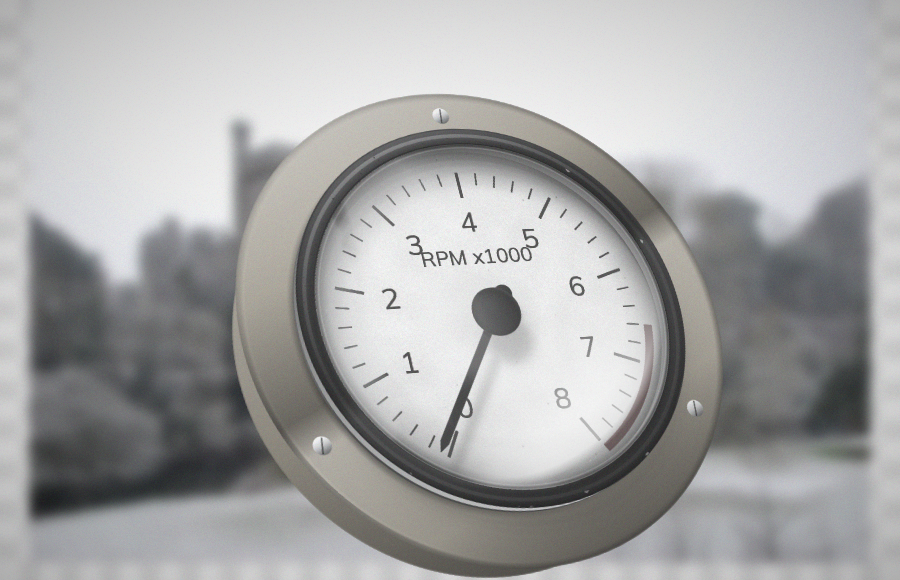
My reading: 100 rpm
